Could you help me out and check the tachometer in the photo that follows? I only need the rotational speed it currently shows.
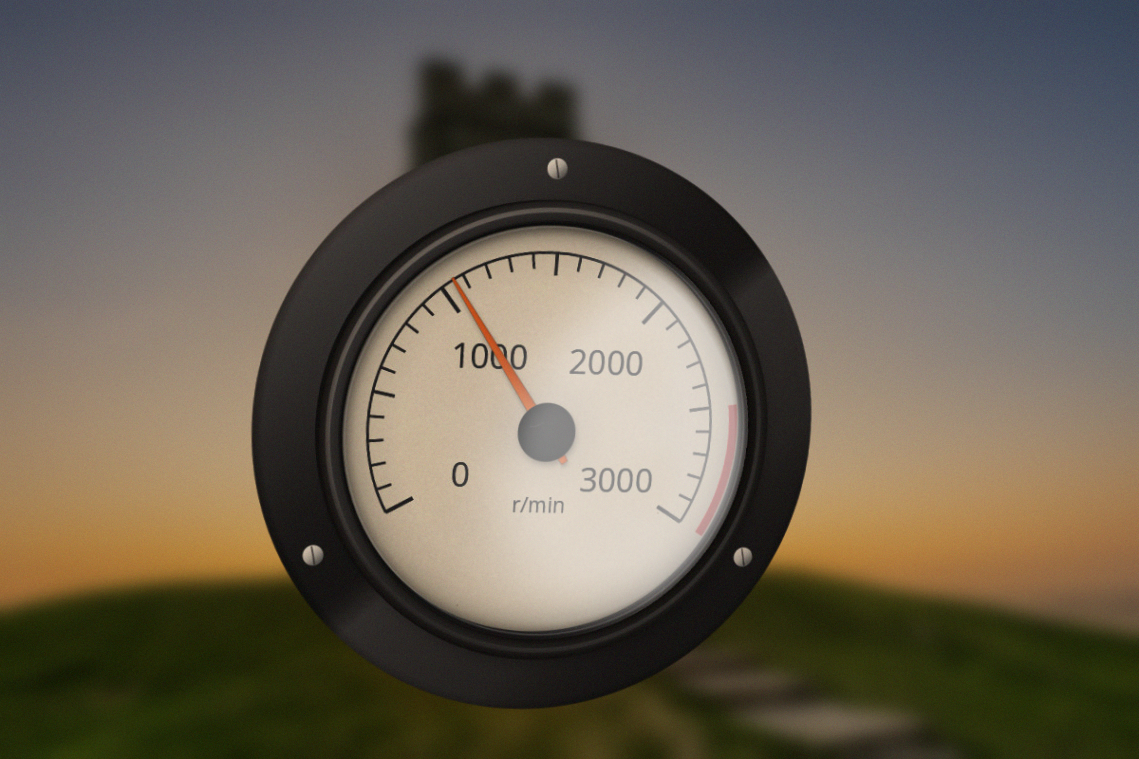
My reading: 1050 rpm
